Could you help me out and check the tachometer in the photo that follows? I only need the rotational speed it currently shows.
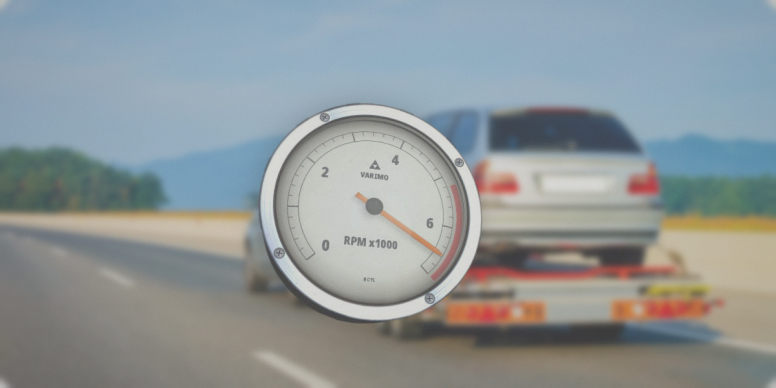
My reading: 6600 rpm
